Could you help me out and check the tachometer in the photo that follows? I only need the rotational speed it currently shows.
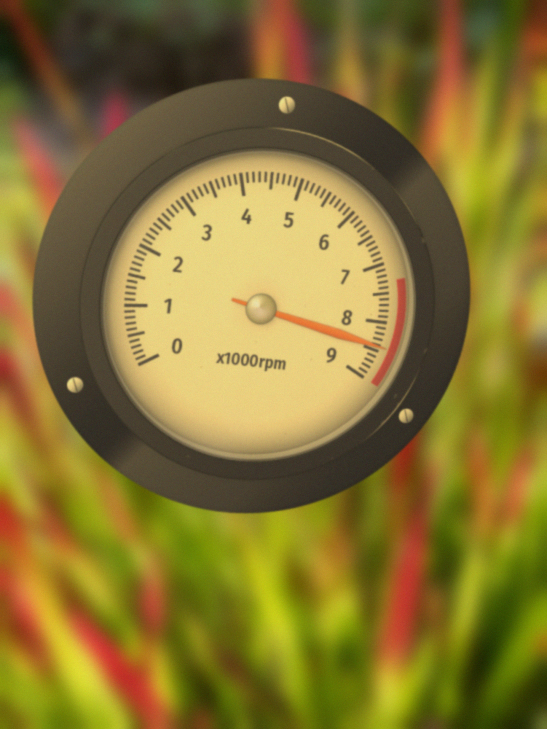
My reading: 8400 rpm
